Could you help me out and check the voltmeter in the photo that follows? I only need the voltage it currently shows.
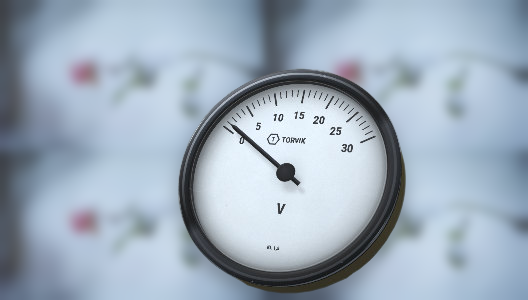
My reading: 1 V
